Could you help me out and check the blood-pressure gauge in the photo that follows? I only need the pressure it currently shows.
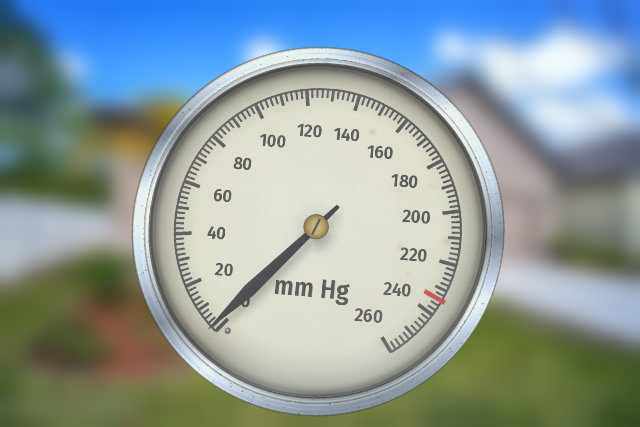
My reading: 2 mmHg
